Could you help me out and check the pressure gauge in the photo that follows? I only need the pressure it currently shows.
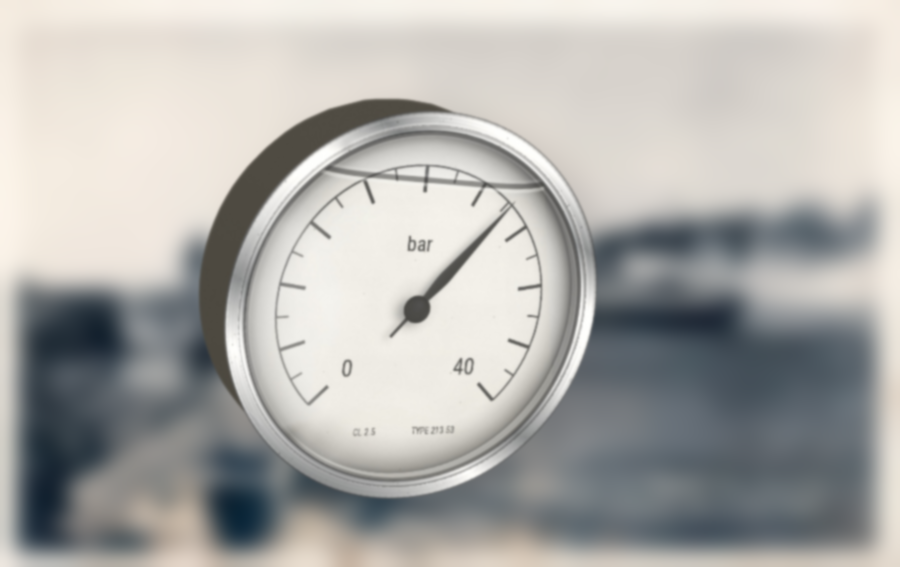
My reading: 26 bar
